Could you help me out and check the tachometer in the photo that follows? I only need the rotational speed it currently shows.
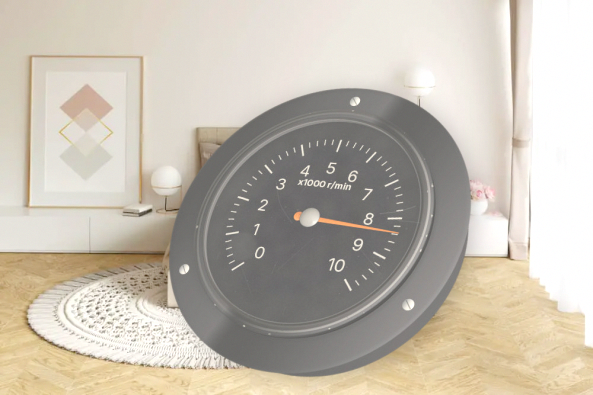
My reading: 8400 rpm
